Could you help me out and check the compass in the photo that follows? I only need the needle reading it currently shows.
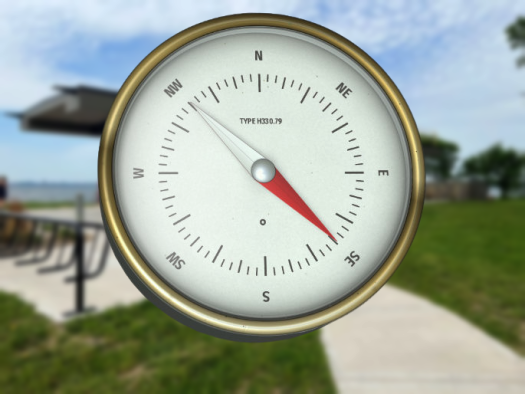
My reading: 135 °
